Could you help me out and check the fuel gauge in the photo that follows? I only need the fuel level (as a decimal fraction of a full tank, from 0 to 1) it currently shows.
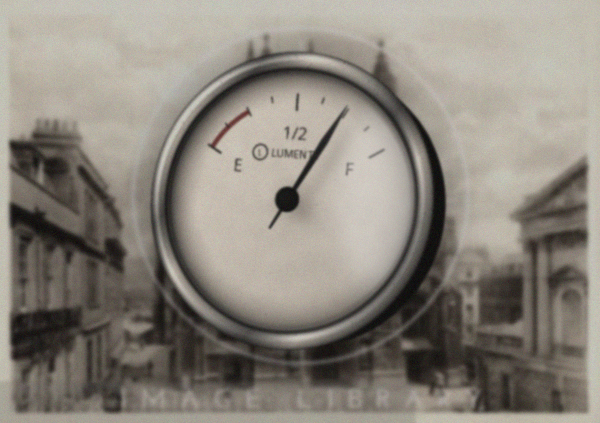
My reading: 0.75
